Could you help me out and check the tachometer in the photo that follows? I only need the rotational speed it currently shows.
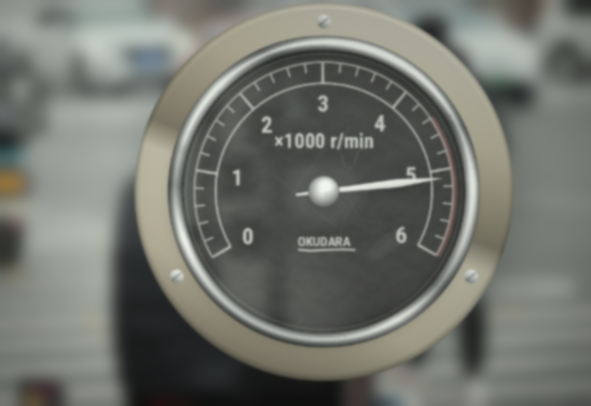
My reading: 5100 rpm
